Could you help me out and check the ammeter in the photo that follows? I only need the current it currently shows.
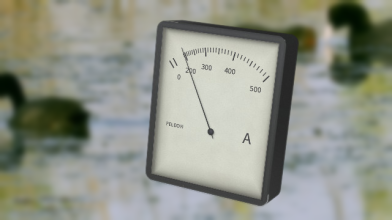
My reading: 200 A
